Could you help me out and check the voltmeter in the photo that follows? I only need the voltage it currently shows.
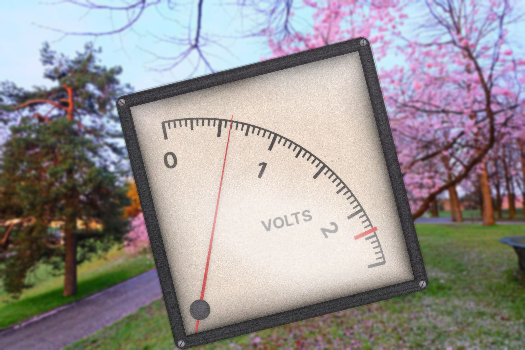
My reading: 0.6 V
